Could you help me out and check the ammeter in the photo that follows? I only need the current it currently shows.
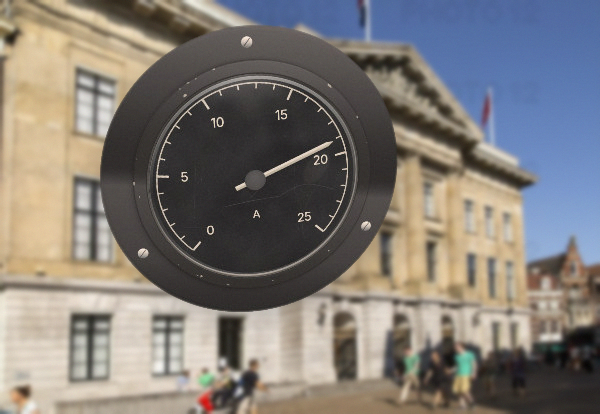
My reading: 19 A
